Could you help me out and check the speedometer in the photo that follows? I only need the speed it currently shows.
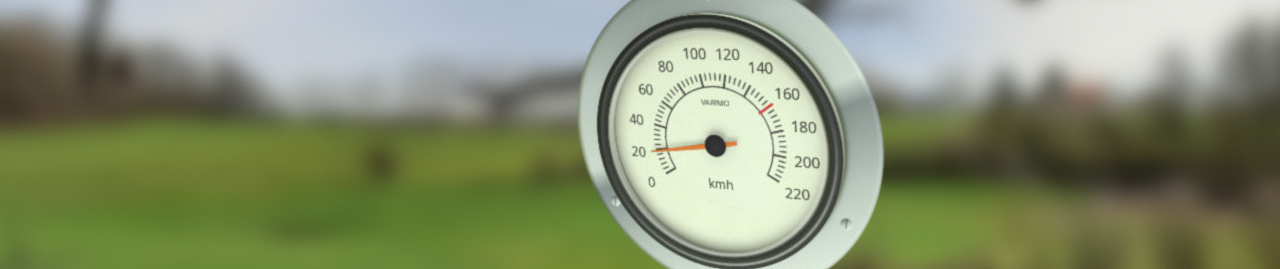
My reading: 20 km/h
